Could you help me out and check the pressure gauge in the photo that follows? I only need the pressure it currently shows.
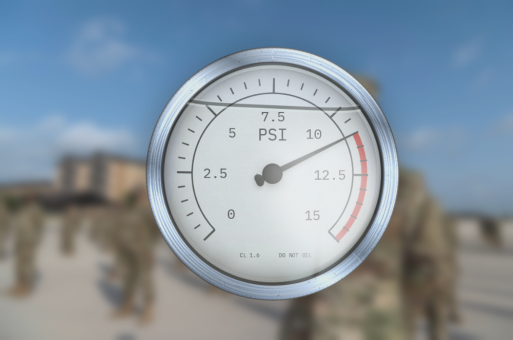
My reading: 11 psi
